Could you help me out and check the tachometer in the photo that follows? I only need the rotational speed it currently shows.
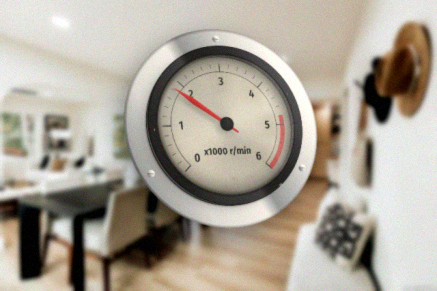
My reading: 1800 rpm
